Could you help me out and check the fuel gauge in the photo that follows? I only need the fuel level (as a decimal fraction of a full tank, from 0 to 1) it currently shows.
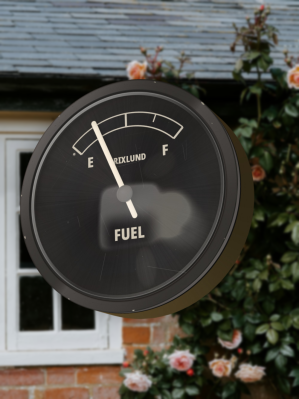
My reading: 0.25
